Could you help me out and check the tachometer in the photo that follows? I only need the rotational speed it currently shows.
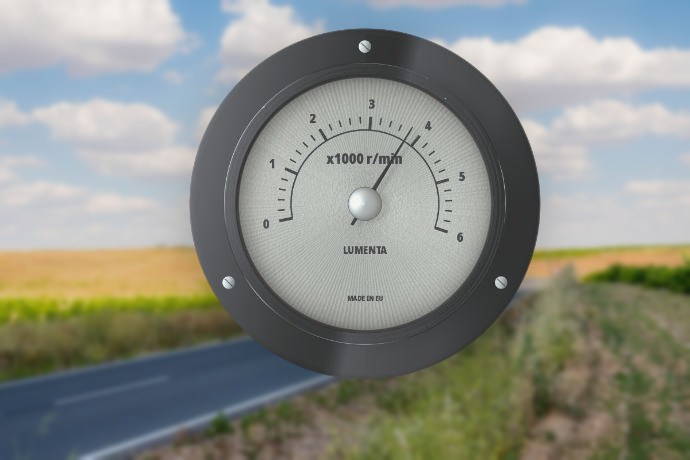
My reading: 3800 rpm
